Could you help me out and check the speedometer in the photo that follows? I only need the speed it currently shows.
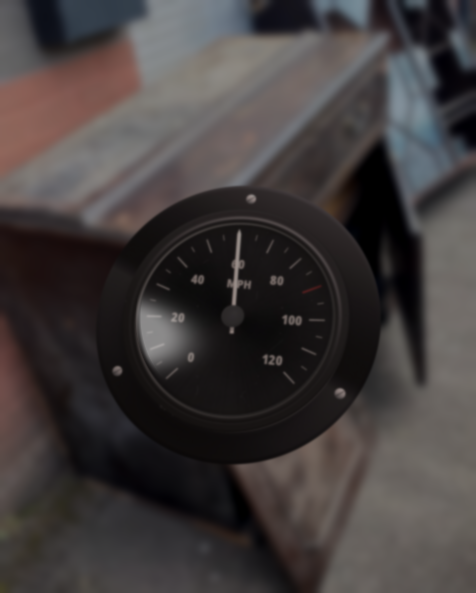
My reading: 60 mph
